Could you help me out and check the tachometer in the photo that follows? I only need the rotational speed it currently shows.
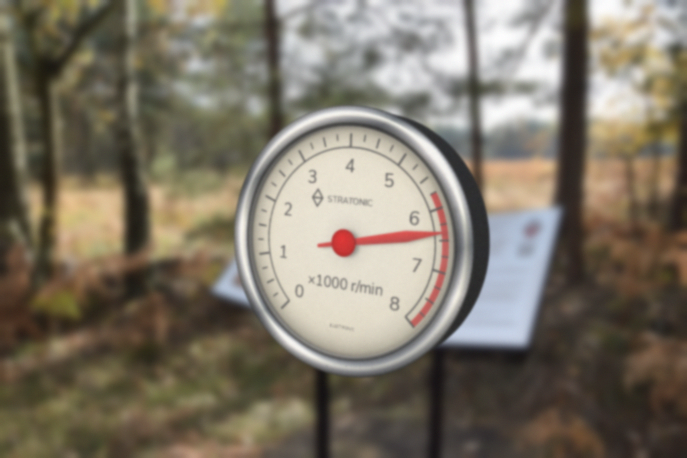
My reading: 6375 rpm
